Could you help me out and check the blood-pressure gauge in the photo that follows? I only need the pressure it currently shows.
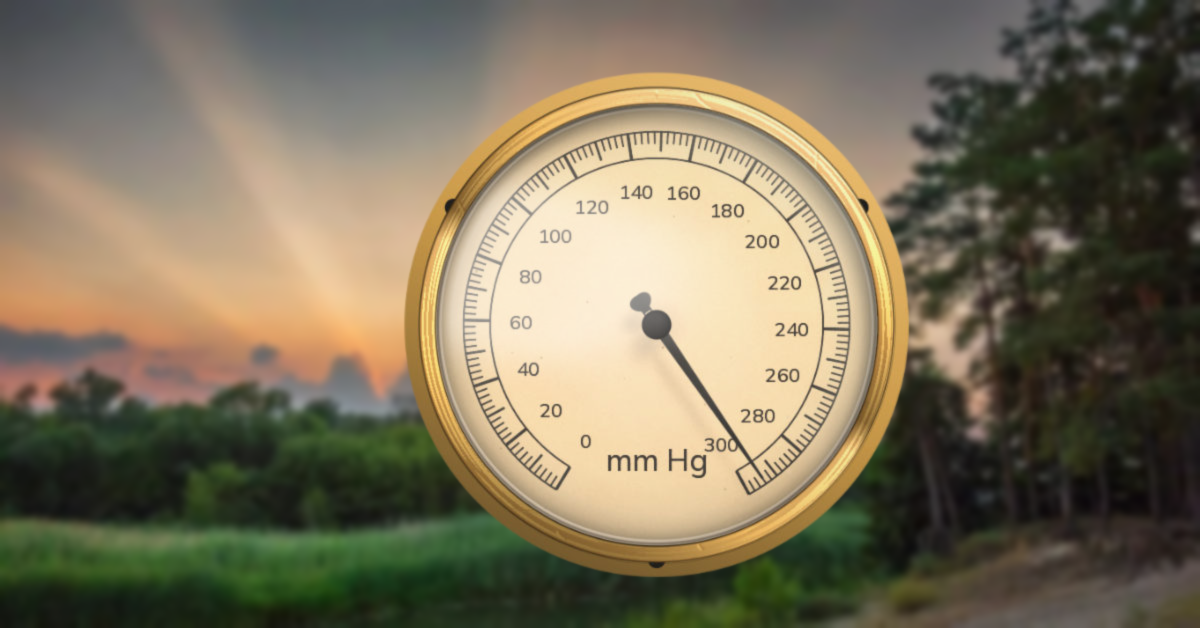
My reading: 294 mmHg
